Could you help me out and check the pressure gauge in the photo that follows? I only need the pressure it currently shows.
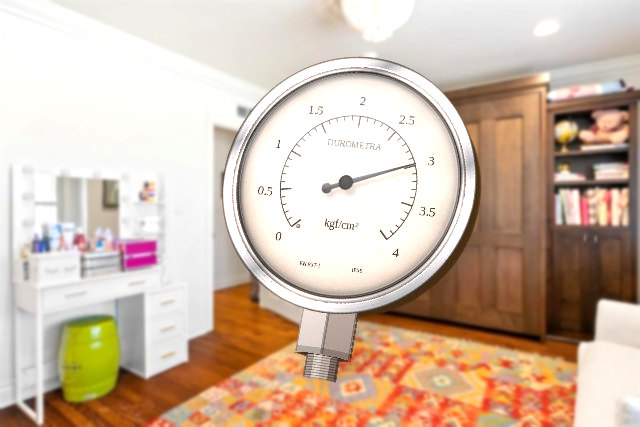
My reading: 3 kg/cm²
